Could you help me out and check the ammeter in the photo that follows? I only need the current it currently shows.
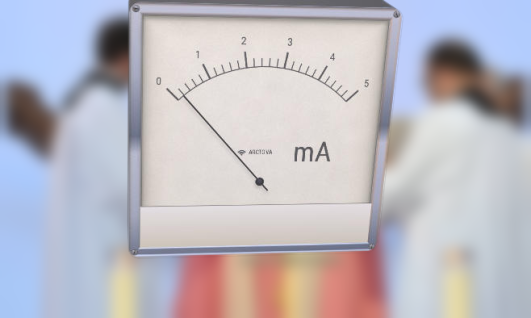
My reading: 0.2 mA
